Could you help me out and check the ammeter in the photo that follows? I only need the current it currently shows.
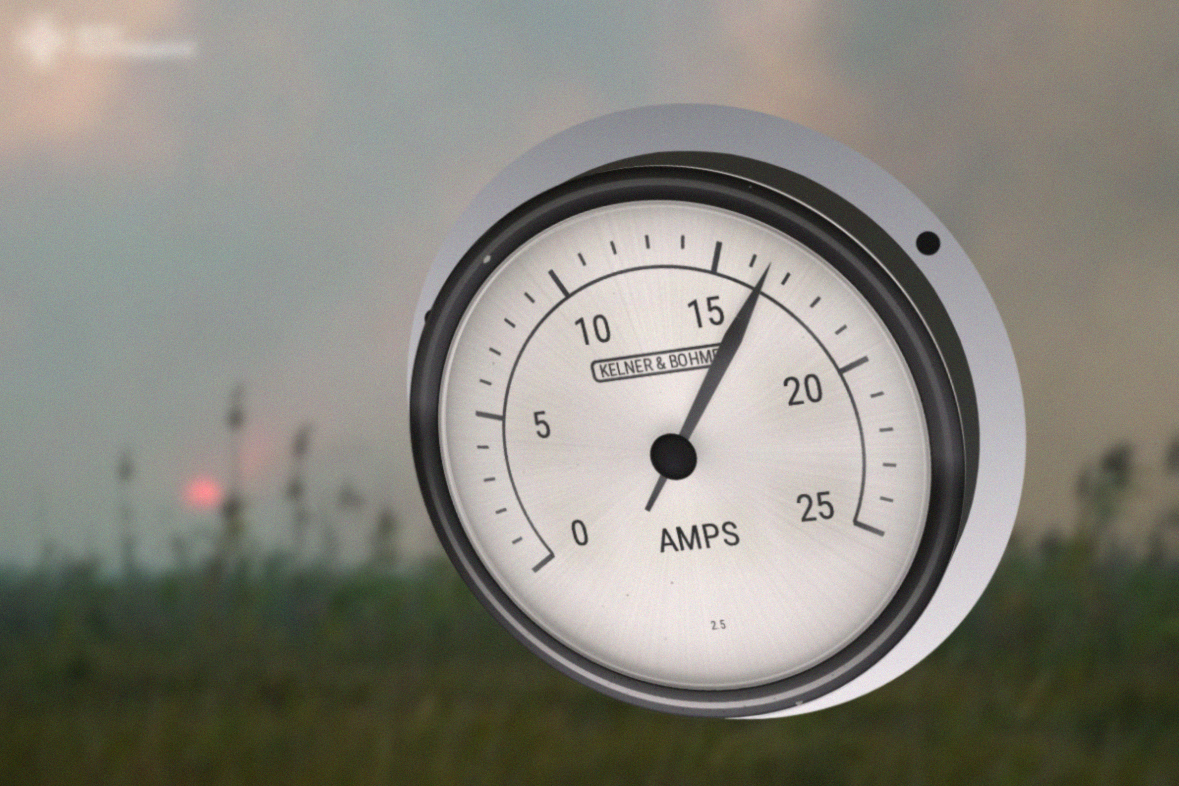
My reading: 16.5 A
